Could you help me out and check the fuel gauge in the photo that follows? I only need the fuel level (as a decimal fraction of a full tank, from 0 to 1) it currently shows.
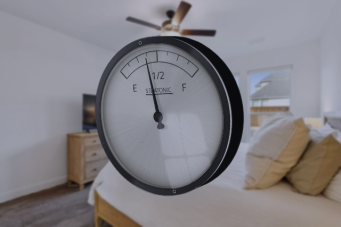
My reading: 0.375
